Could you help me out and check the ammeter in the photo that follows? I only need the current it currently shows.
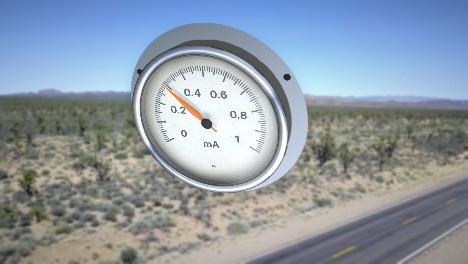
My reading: 0.3 mA
